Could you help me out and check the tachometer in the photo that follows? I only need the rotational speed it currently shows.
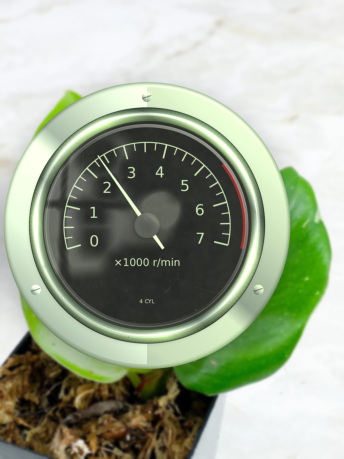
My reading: 2375 rpm
